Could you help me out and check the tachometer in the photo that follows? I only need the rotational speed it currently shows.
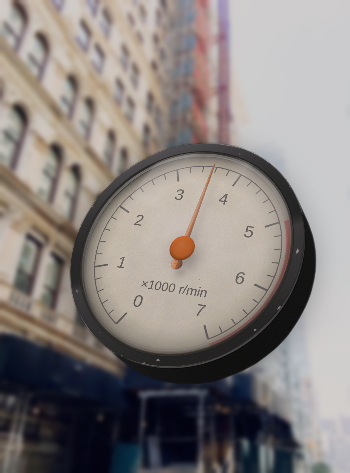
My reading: 3600 rpm
